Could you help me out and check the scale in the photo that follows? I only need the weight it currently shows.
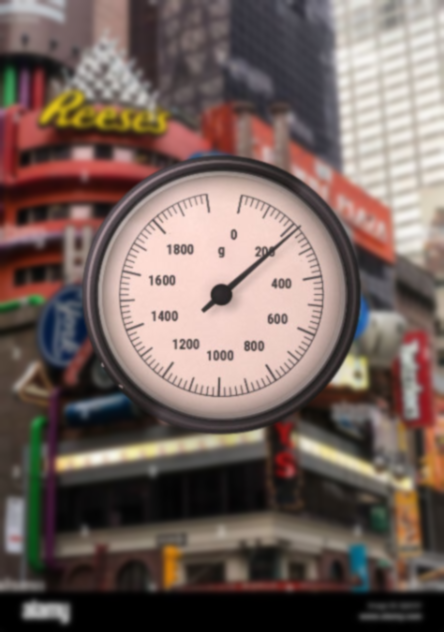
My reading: 220 g
